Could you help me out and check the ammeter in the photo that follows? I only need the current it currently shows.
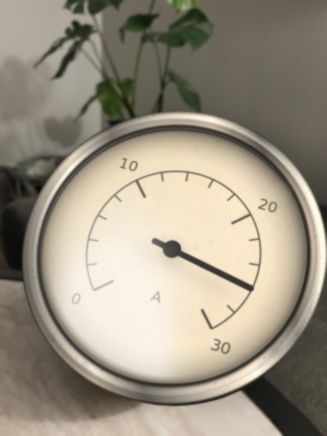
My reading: 26 A
